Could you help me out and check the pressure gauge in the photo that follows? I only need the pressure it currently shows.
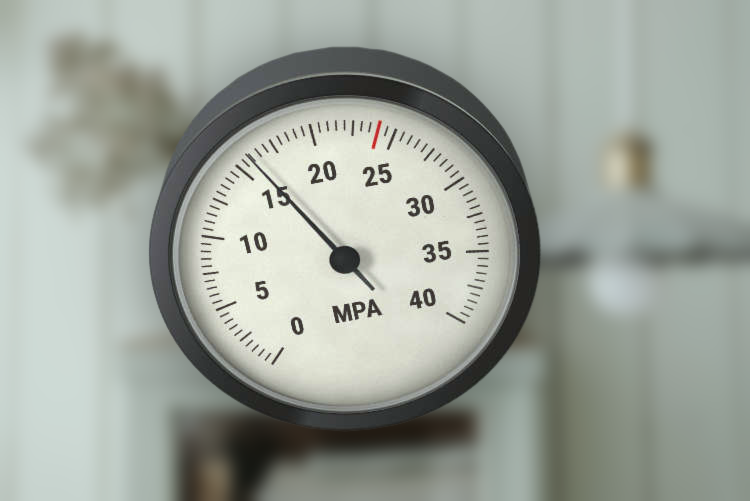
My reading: 16 MPa
